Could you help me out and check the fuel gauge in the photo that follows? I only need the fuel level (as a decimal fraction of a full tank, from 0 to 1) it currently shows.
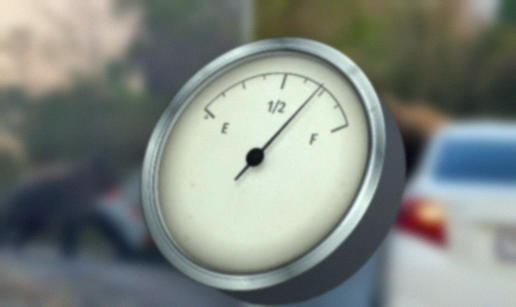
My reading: 0.75
